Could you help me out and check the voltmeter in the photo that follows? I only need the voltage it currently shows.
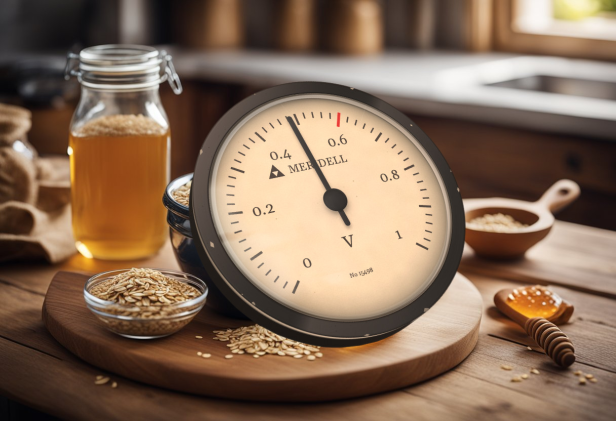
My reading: 0.48 V
